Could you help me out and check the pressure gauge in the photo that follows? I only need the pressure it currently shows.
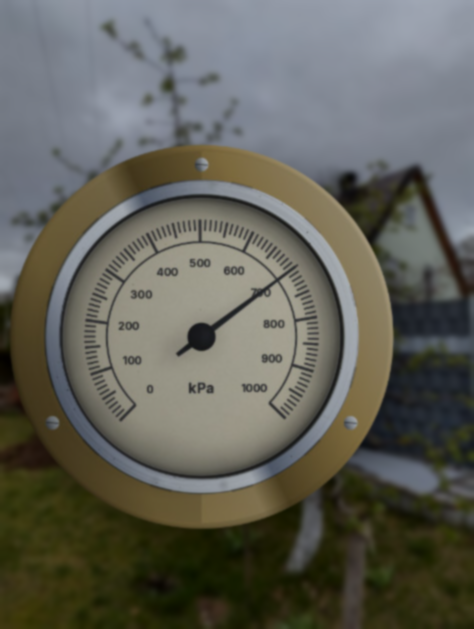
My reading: 700 kPa
